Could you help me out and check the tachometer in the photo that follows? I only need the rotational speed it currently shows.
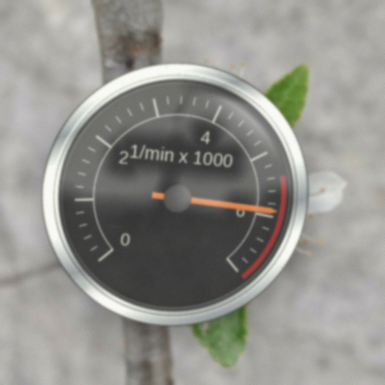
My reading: 5900 rpm
